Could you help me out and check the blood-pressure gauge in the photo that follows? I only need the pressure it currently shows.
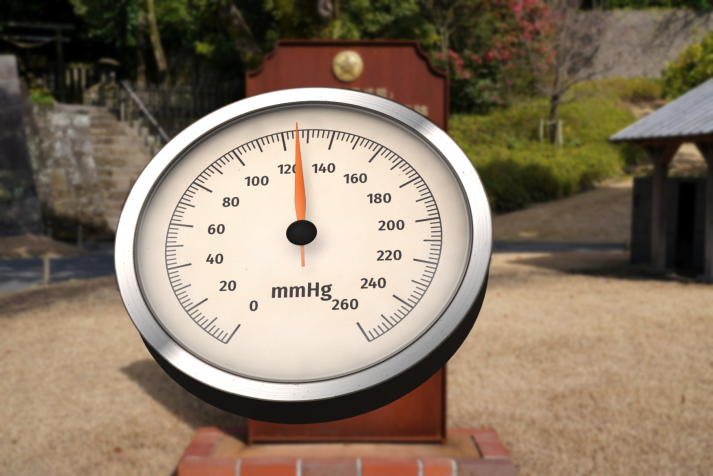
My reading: 126 mmHg
